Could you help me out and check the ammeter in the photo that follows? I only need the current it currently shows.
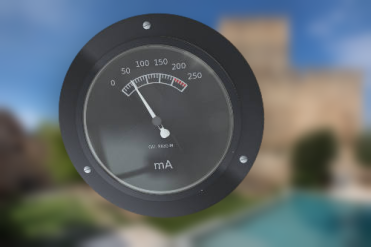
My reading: 50 mA
